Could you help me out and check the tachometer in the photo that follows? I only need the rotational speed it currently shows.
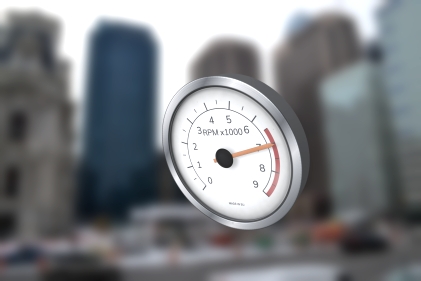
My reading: 7000 rpm
